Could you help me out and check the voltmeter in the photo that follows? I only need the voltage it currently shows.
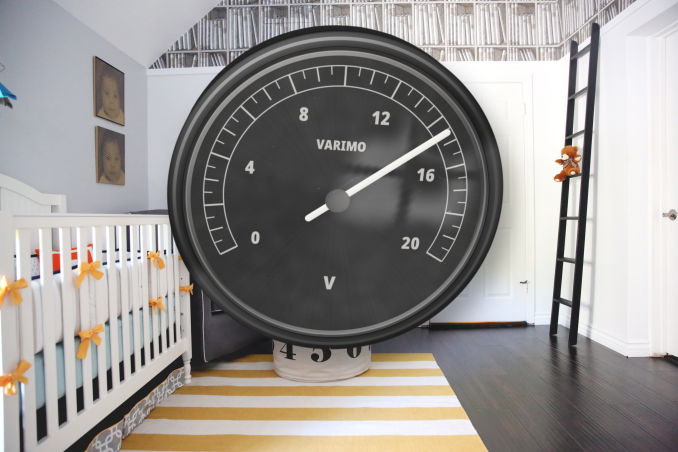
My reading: 14.5 V
